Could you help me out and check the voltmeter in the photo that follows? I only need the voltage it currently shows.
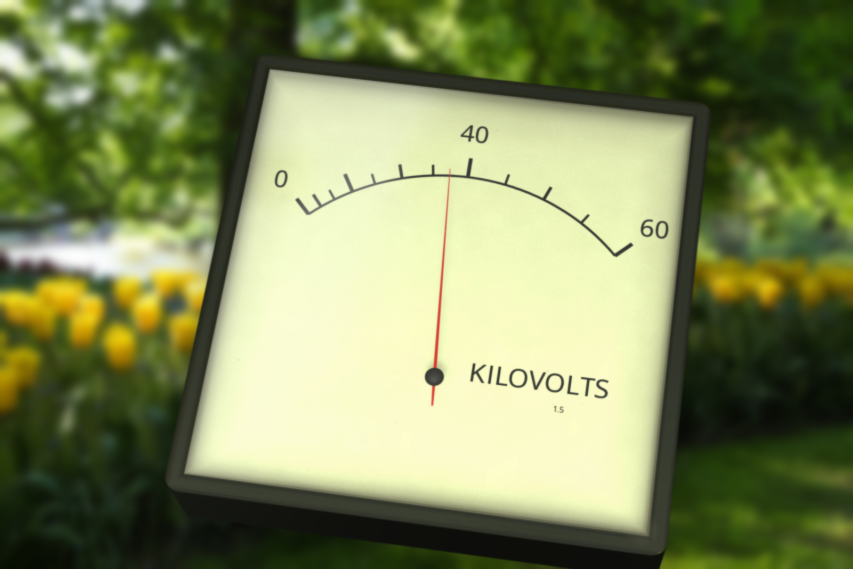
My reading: 37.5 kV
